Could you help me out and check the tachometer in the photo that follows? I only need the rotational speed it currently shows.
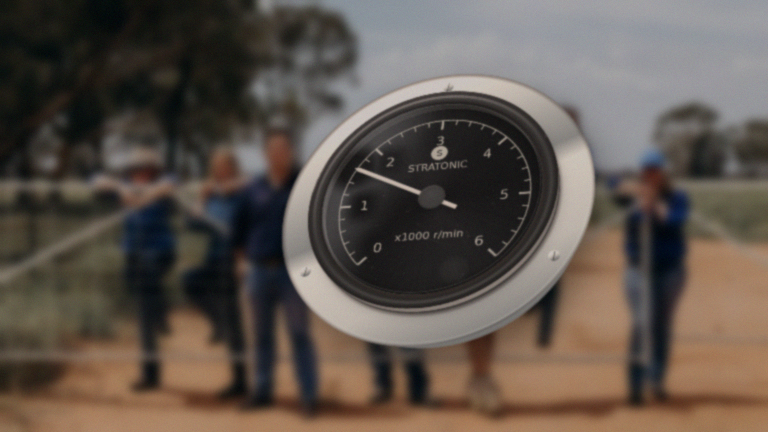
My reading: 1600 rpm
